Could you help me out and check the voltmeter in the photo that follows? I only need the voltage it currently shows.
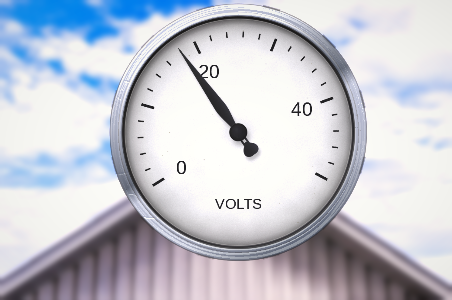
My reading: 18 V
